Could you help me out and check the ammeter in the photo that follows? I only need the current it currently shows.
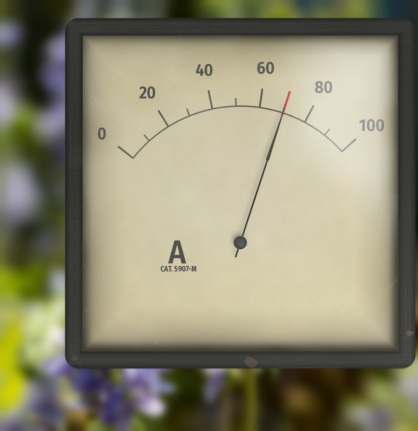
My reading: 70 A
